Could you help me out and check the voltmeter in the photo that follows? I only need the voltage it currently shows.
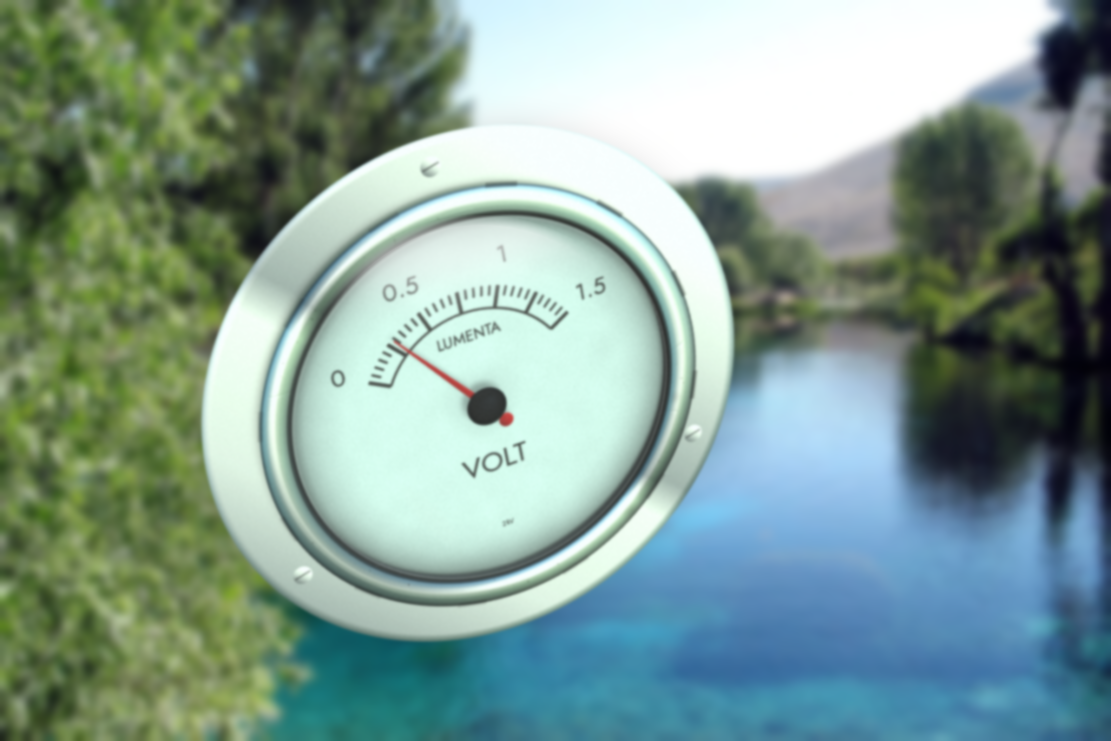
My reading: 0.3 V
